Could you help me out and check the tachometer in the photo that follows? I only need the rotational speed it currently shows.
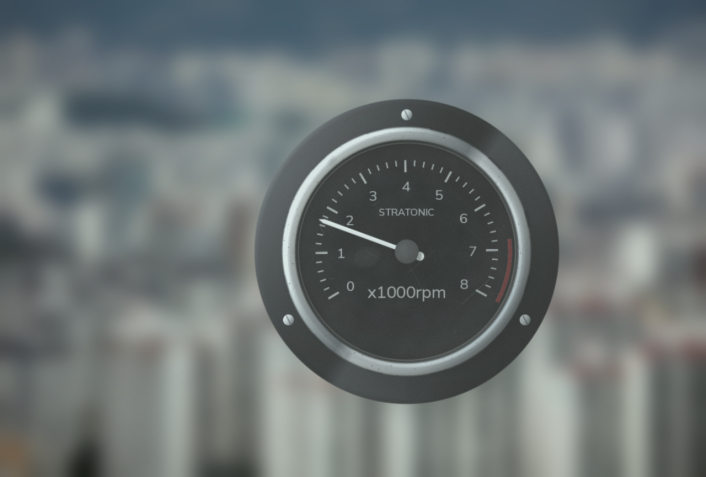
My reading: 1700 rpm
